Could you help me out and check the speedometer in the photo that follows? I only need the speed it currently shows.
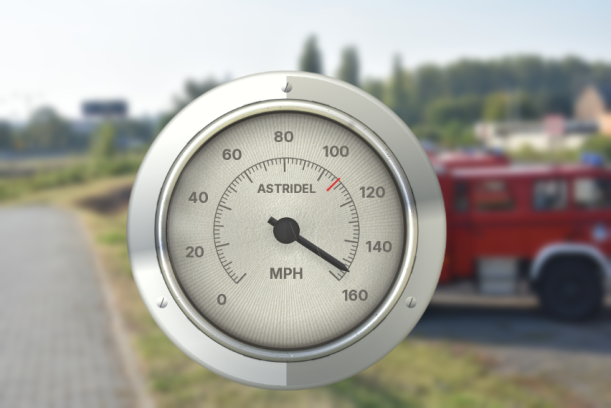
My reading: 154 mph
